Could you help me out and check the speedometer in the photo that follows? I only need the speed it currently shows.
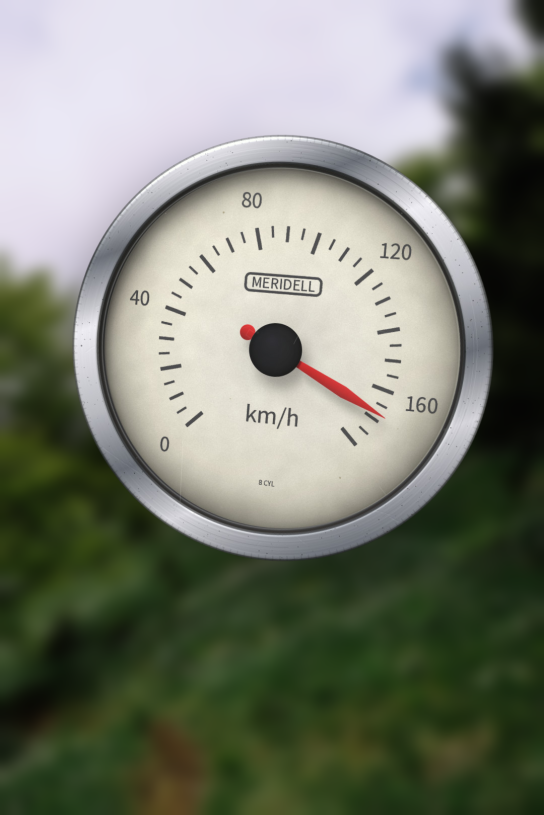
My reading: 167.5 km/h
